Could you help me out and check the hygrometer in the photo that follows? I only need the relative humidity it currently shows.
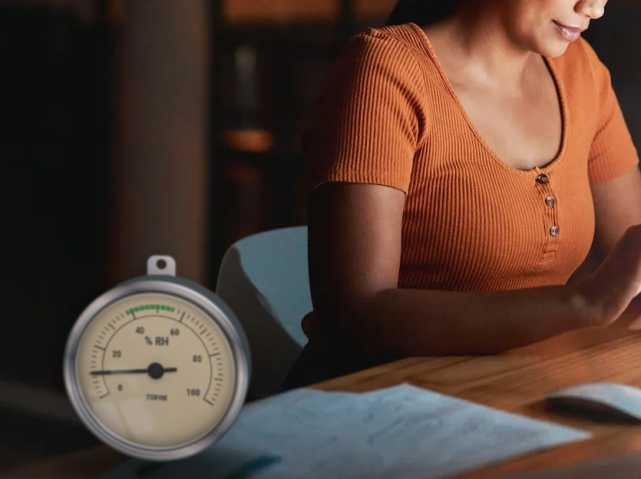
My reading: 10 %
